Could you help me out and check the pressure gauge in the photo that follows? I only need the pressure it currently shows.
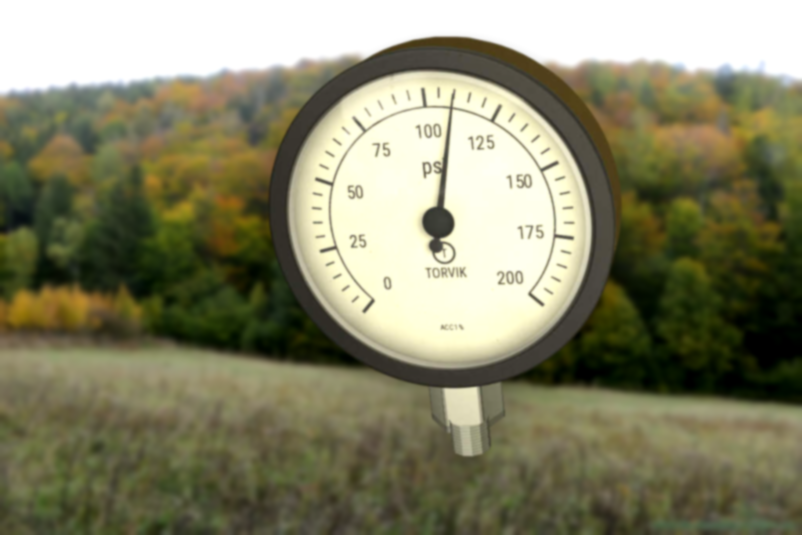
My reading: 110 psi
